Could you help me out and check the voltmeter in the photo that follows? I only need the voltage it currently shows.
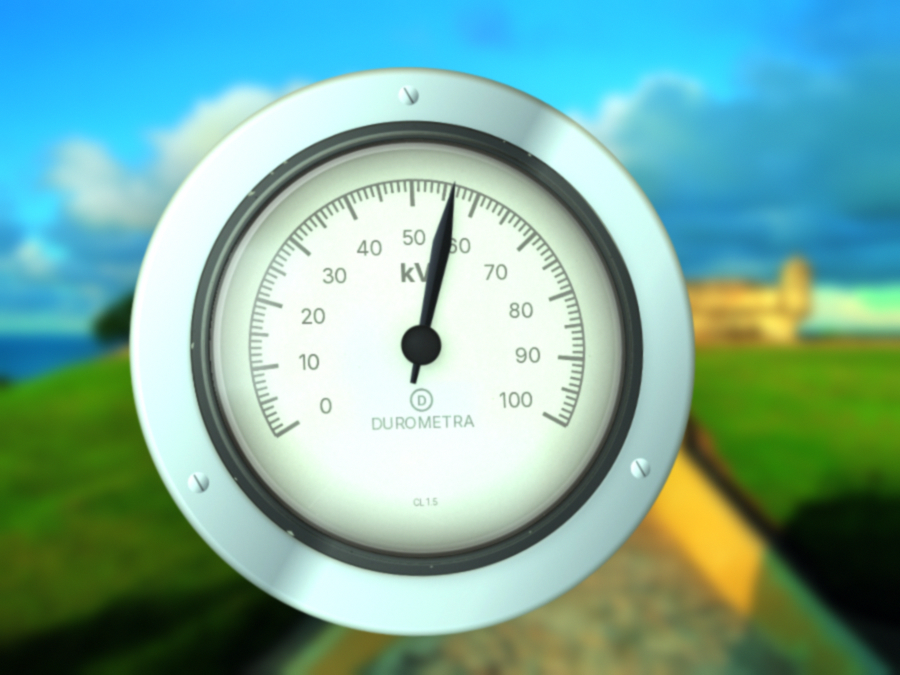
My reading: 56 kV
